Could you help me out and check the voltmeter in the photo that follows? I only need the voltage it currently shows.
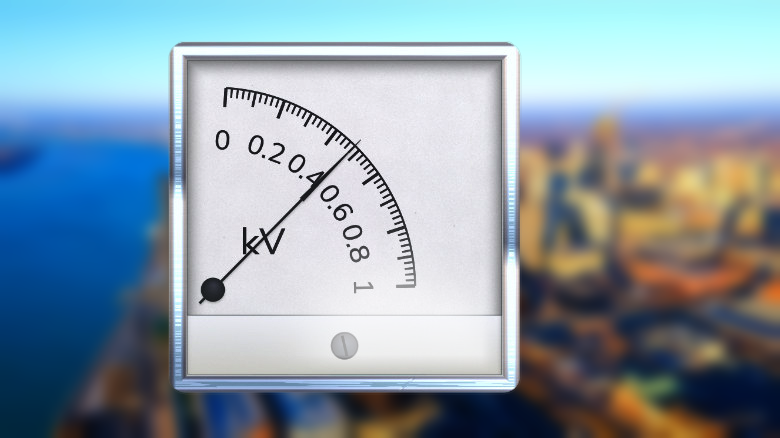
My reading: 0.48 kV
